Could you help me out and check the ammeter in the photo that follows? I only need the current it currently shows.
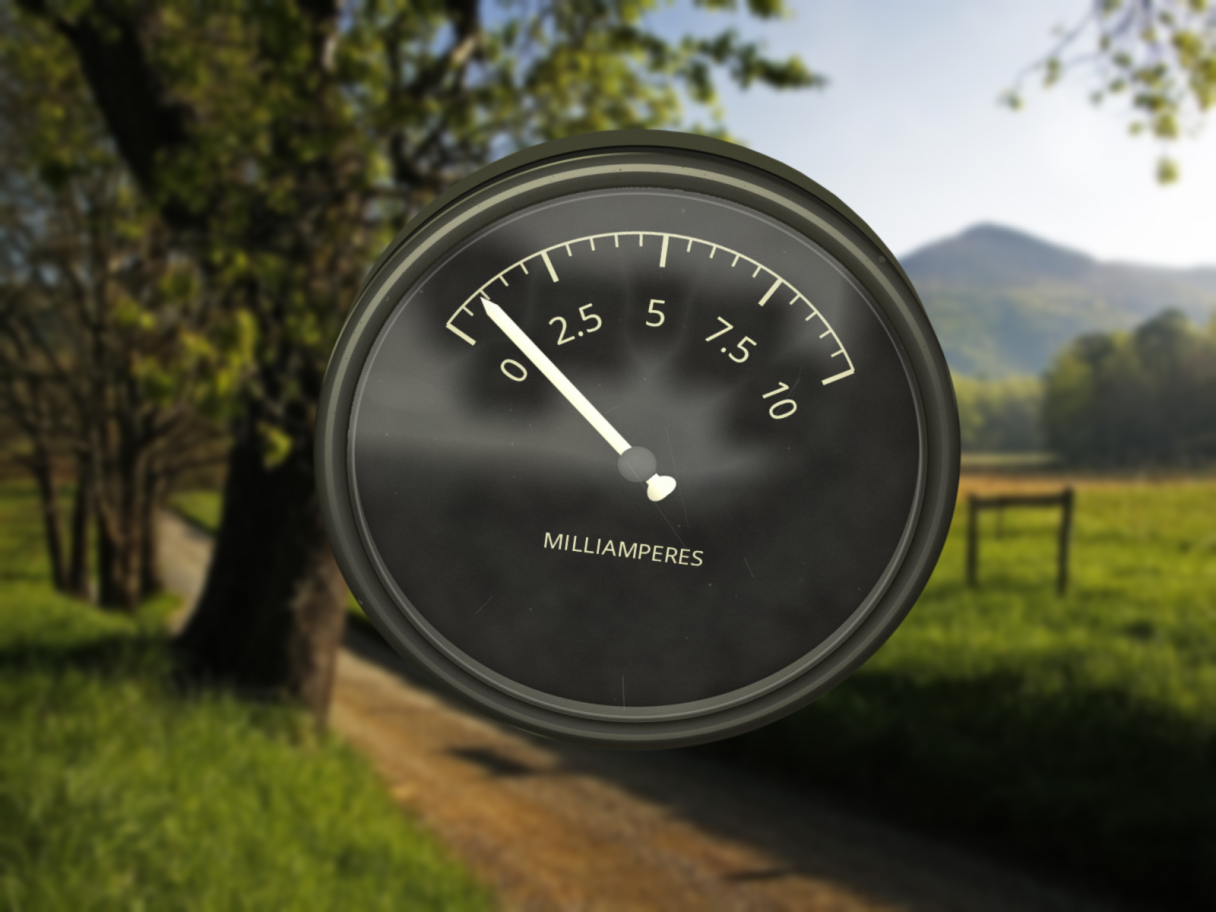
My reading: 1 mA
